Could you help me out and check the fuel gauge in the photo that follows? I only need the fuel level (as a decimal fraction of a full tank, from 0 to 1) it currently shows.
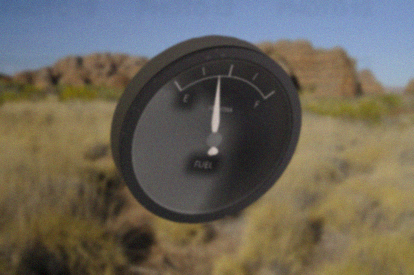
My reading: 0.375
